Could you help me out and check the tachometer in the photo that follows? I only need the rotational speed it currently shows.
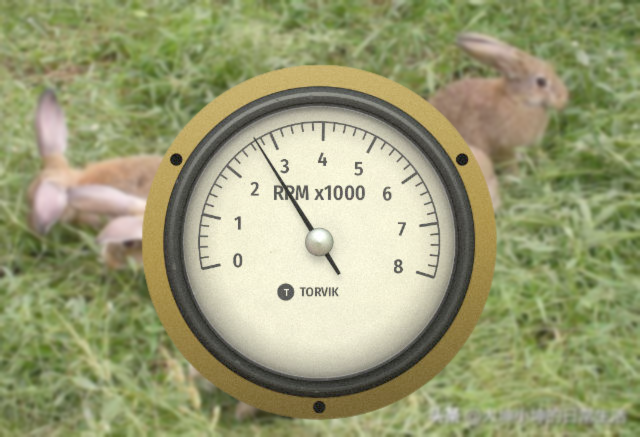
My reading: 2700 rpm
